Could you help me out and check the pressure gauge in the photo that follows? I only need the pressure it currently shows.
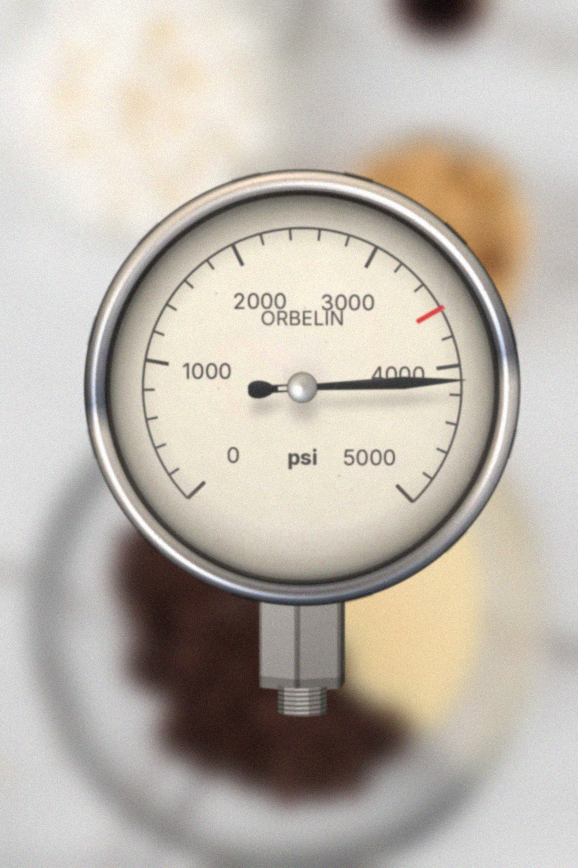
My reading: 4100 psi
